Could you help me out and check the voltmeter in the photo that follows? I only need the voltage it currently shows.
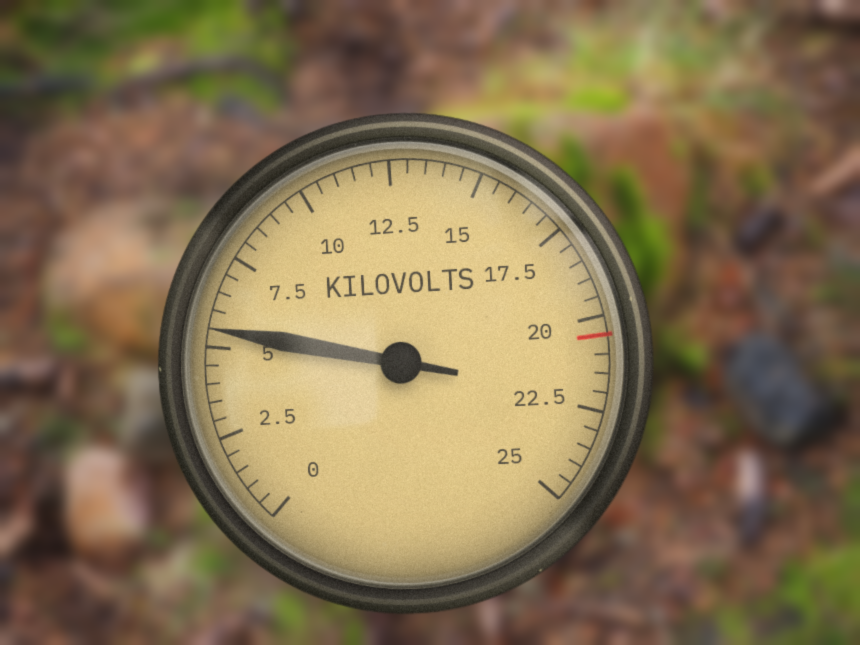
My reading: 5.5 kV
